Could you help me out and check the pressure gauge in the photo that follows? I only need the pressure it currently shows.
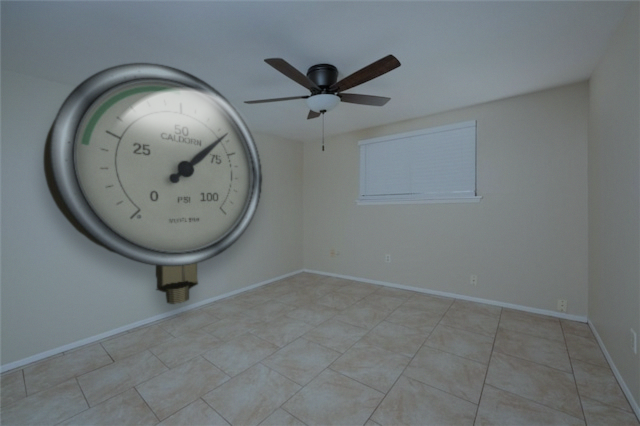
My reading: 67.5 psi
